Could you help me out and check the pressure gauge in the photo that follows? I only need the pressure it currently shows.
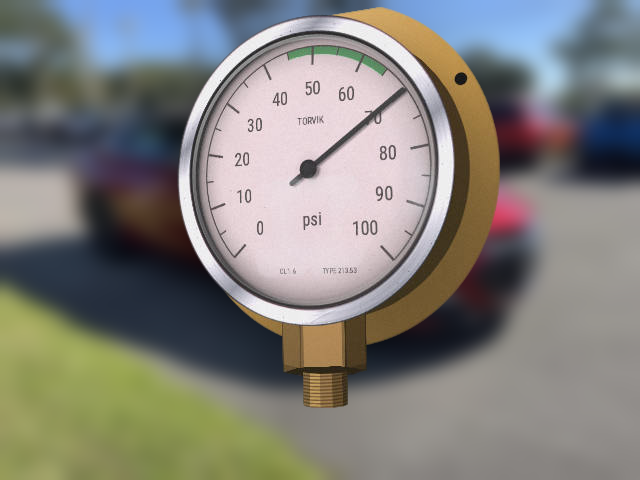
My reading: 70 psi
